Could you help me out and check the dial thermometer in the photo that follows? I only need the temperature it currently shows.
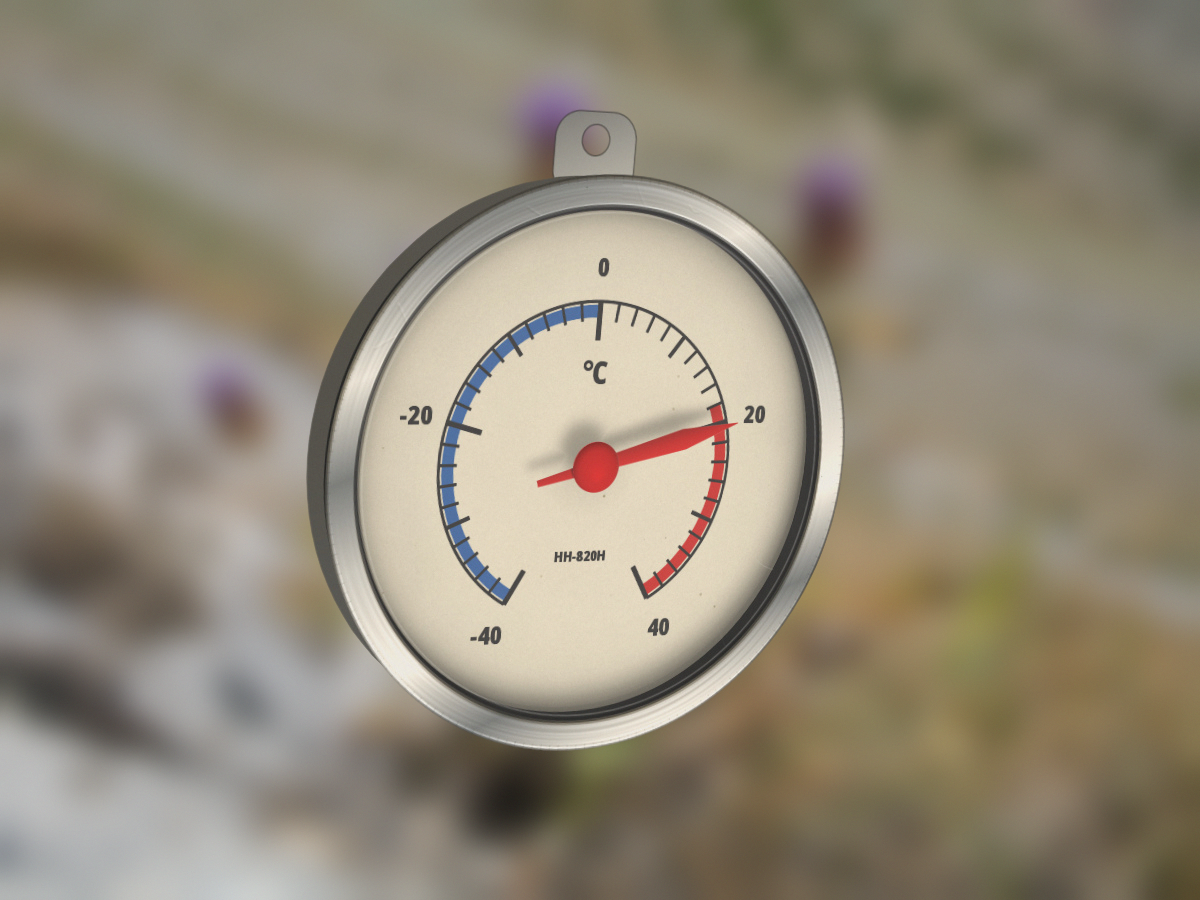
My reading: 20 °C
